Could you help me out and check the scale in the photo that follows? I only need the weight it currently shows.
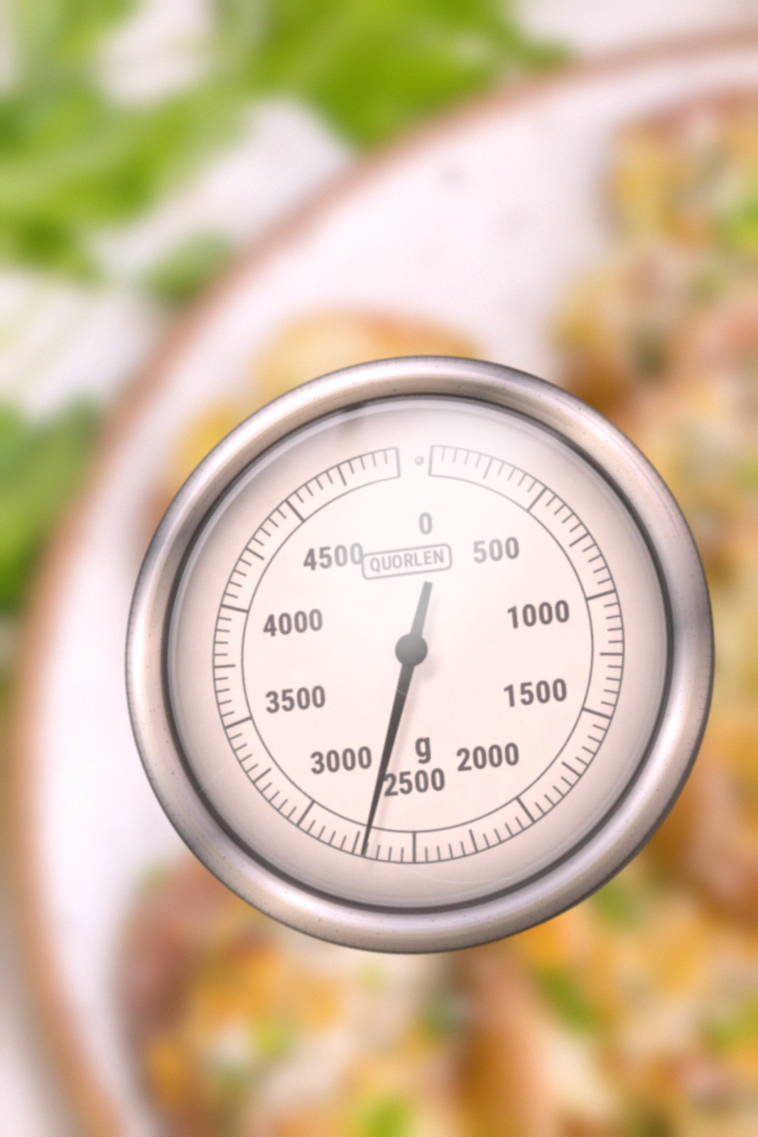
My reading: 2700 g
